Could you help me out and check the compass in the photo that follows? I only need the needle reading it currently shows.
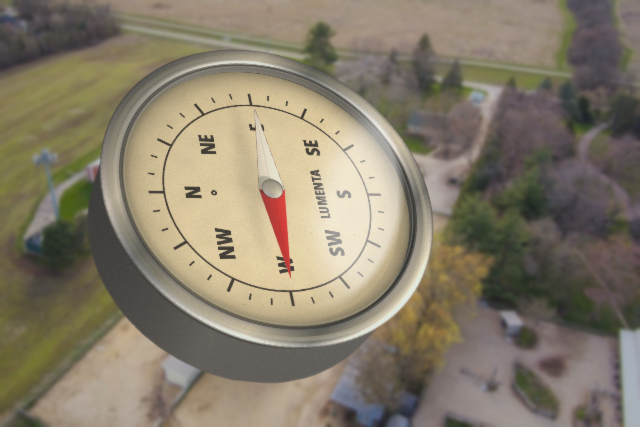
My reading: 270 °
